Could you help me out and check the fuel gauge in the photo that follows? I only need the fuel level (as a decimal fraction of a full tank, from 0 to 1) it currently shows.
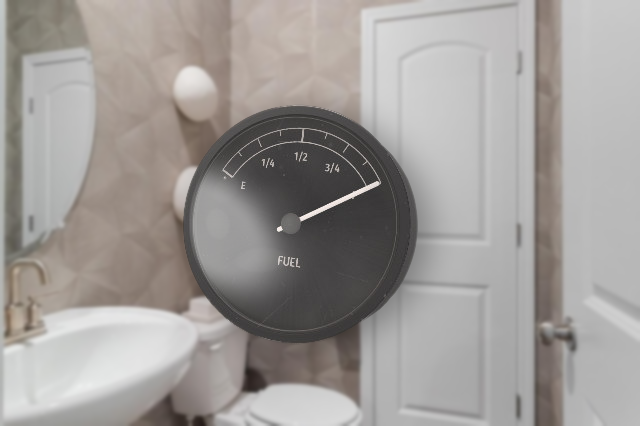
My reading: 1
